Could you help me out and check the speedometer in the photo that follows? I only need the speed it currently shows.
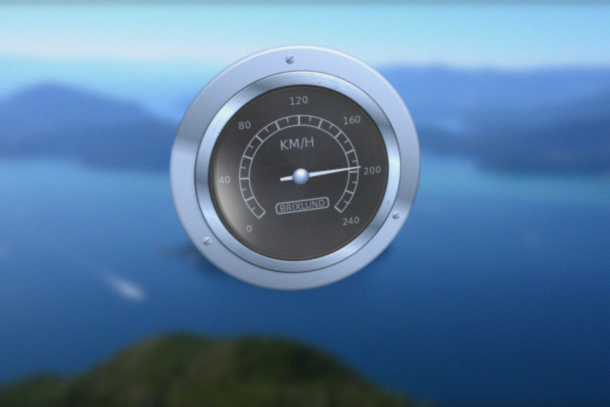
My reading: 195 km/h
